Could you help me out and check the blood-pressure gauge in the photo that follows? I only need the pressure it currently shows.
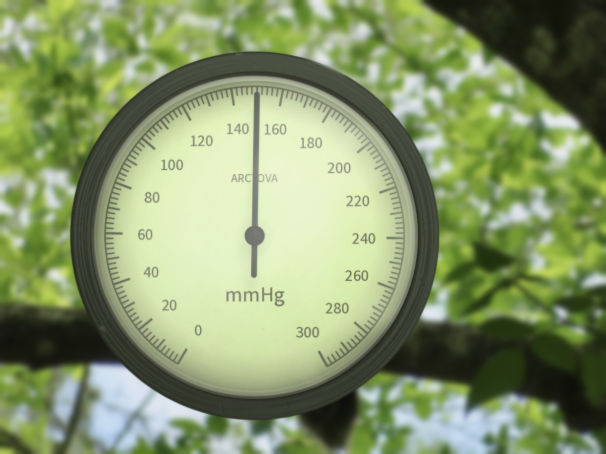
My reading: 150 mmHg
